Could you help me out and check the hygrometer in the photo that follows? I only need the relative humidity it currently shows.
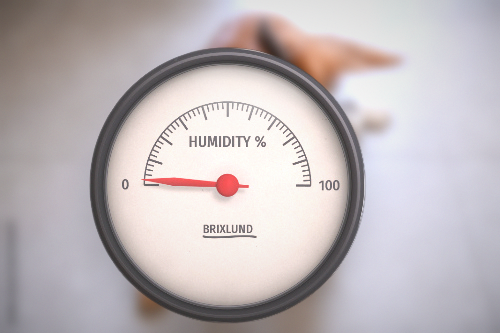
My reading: 2 %
